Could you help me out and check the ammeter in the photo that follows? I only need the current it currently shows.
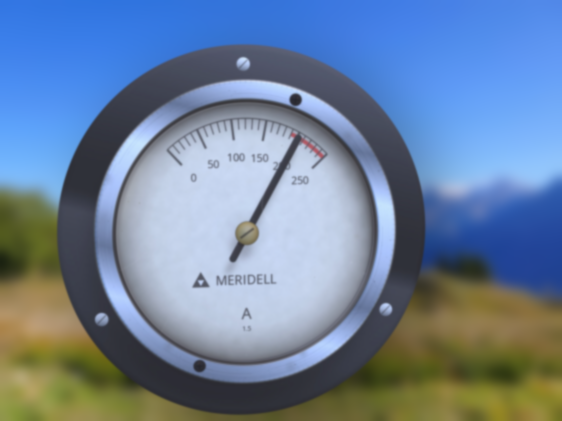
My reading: 200 A
